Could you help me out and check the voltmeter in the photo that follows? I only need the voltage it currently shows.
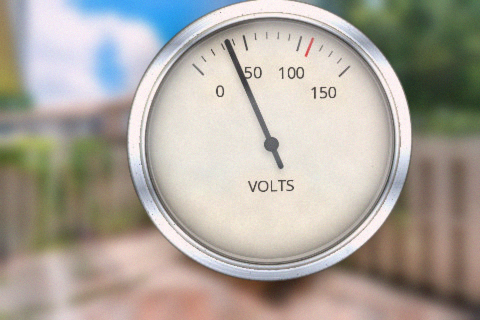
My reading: 35 V
